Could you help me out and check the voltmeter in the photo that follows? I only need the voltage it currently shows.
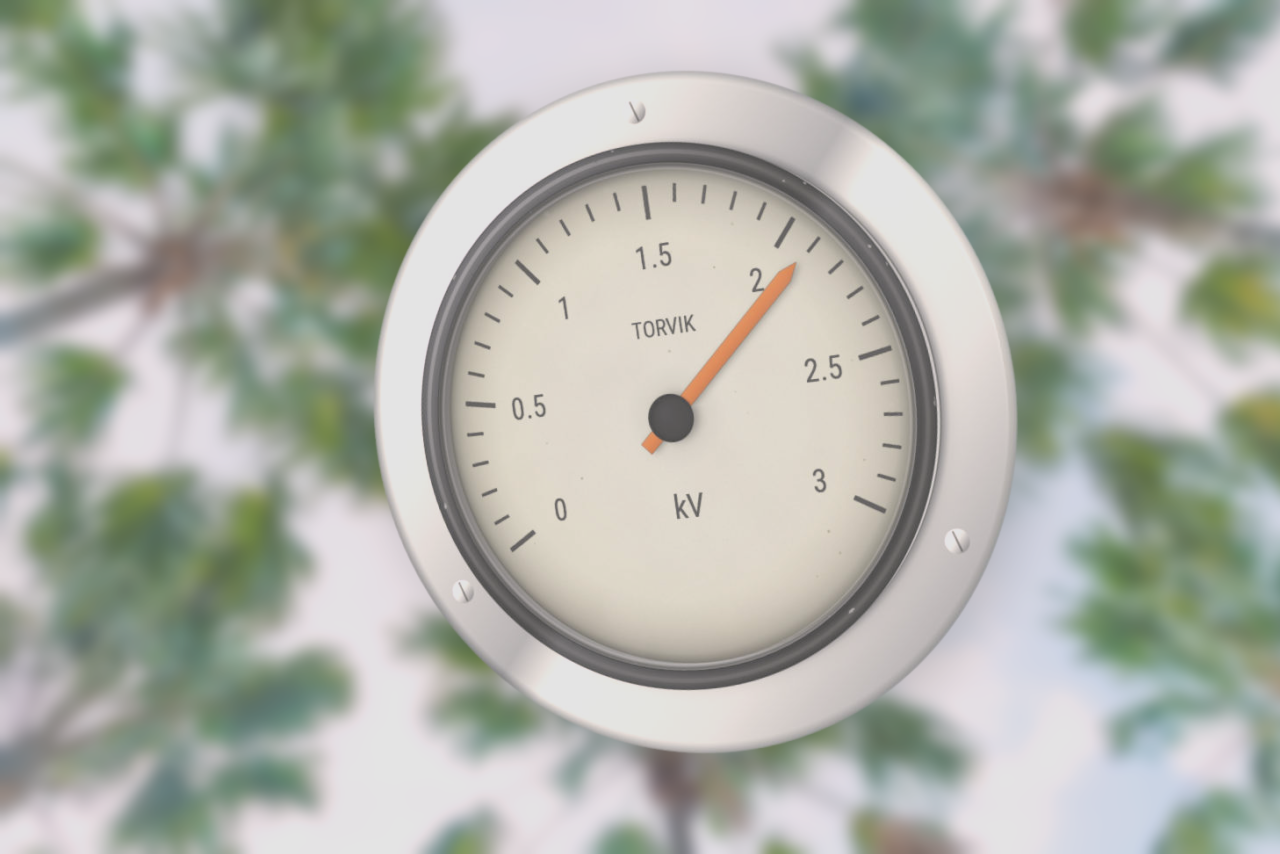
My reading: 2.1 kV
